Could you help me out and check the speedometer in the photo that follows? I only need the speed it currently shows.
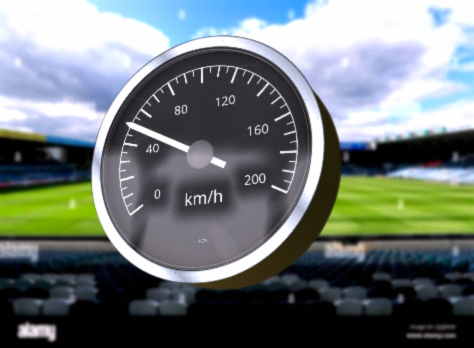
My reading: 50 km/h
